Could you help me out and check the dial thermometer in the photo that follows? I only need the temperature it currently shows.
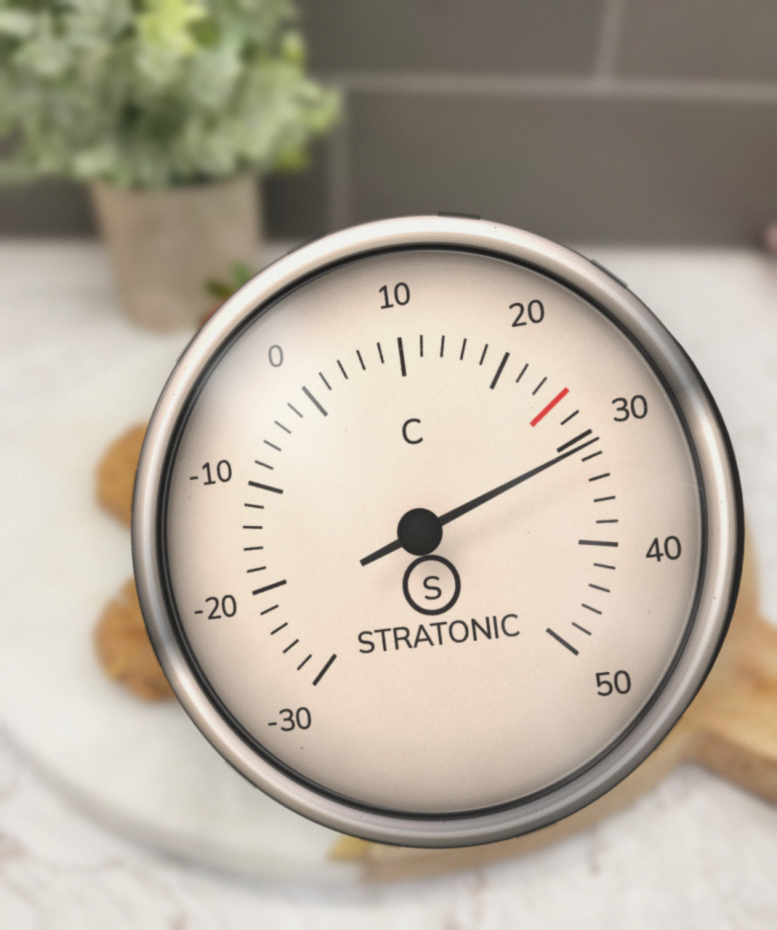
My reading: 31 °C
